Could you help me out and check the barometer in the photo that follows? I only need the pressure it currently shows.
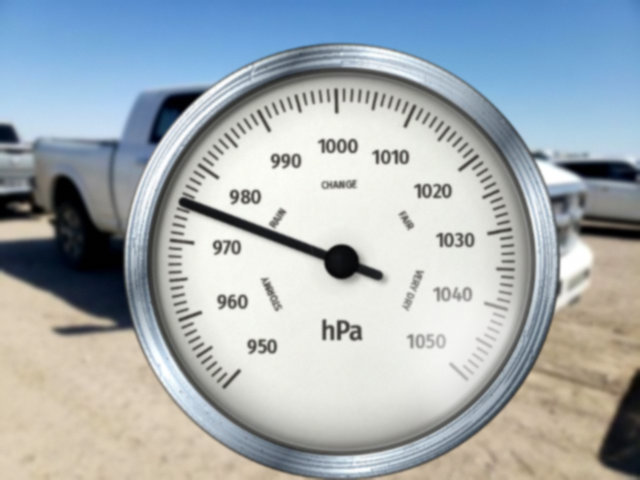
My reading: 975 hPa
